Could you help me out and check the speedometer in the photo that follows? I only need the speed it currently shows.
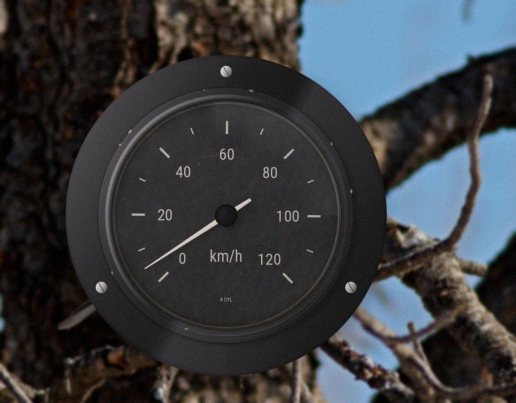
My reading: 5 km/h
